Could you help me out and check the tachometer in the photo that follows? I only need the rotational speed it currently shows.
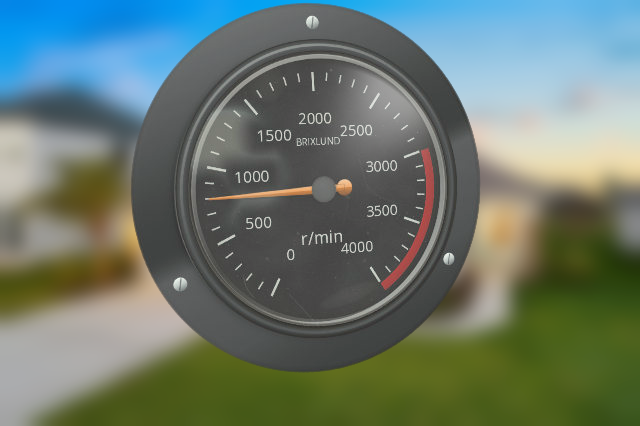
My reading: 800 rpm
